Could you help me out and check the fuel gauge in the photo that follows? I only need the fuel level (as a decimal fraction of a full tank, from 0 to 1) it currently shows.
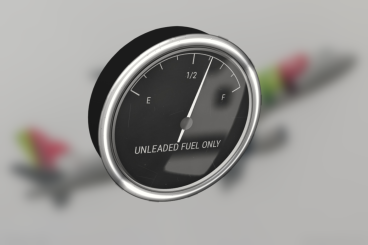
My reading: 0.625
